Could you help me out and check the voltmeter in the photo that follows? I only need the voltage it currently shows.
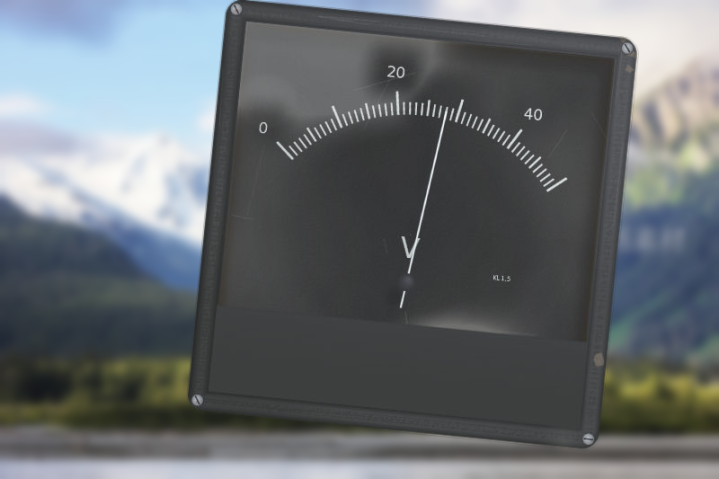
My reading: 28 V
